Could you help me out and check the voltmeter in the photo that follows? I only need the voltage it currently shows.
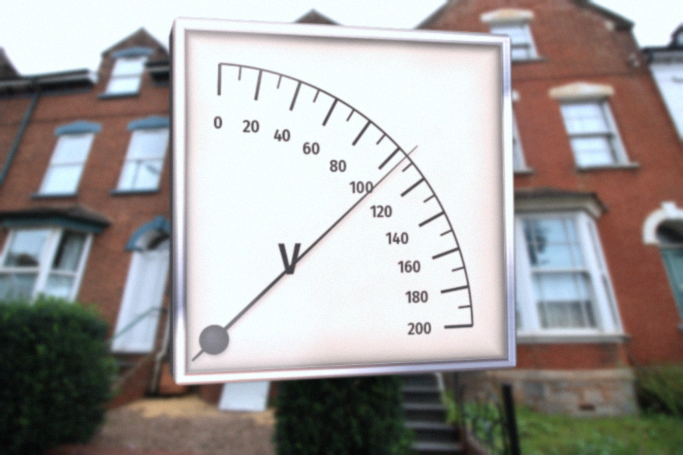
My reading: 105 V
